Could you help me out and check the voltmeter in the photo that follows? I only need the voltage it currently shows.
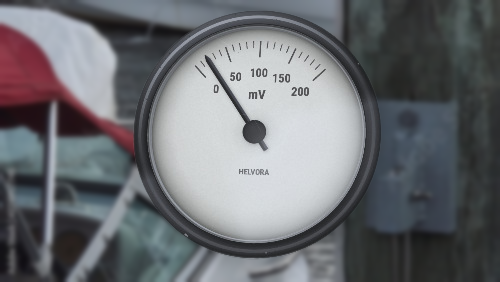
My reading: 20 mV
